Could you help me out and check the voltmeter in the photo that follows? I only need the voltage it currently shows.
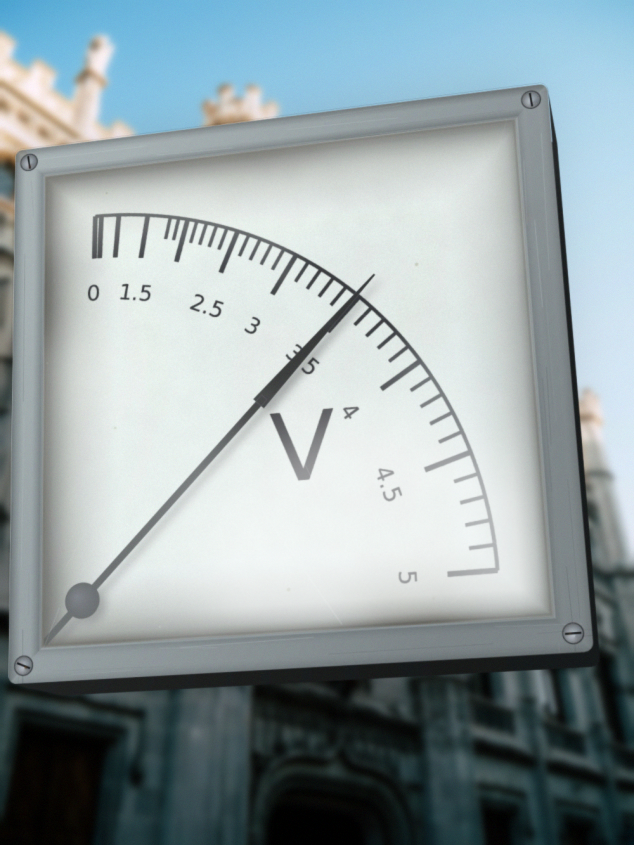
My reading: 3.5 V
